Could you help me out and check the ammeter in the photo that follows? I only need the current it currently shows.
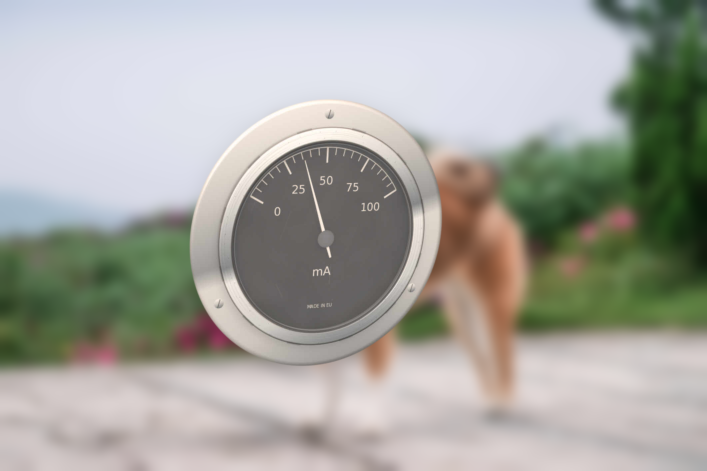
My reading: 35 mA
